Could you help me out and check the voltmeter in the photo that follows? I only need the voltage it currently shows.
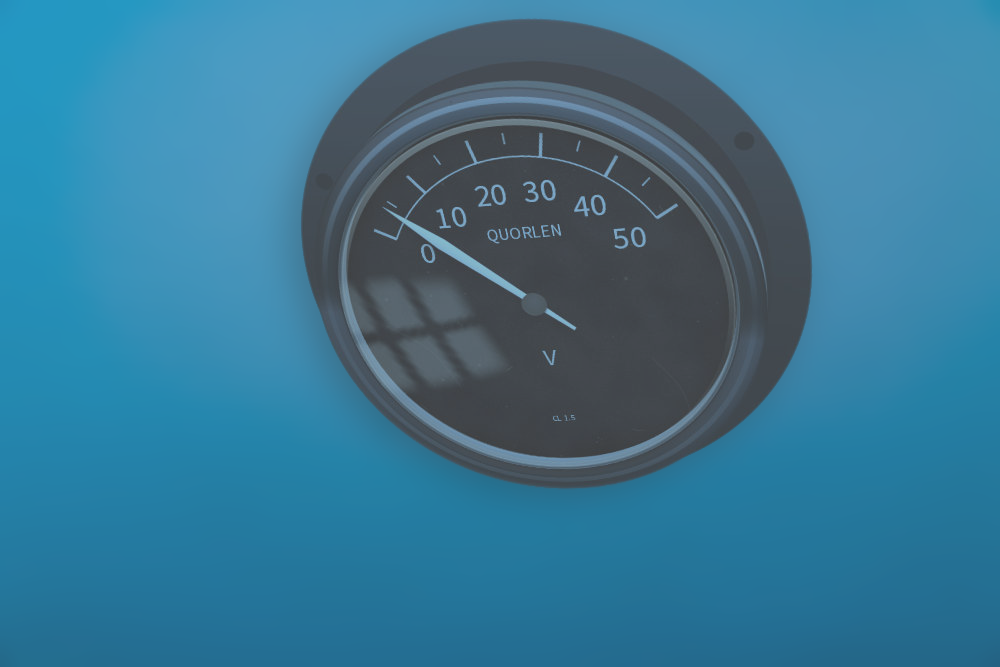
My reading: 5 V
